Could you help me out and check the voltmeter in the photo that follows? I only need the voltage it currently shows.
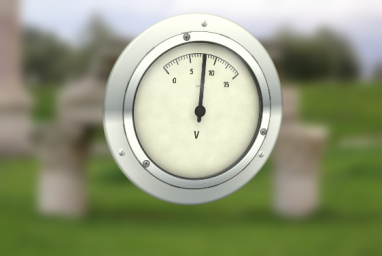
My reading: 7.5 V
